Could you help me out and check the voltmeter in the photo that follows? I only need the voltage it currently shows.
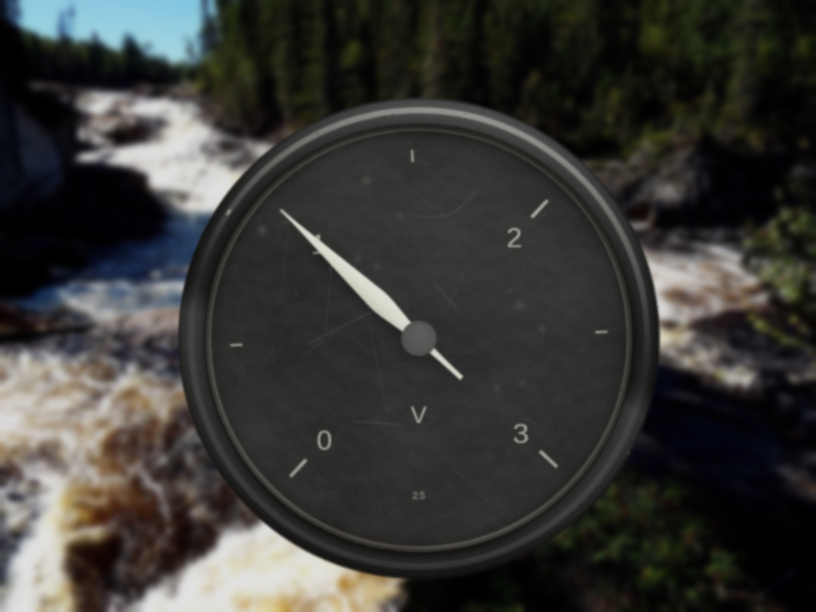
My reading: 1 V
